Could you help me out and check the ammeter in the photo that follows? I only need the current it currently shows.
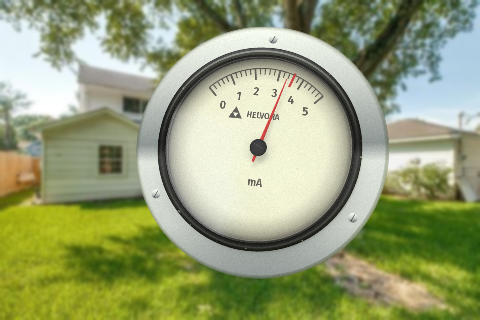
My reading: 3.4 mA
